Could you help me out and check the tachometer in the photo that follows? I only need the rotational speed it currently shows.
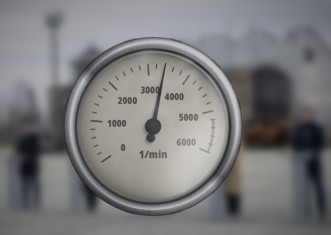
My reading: 3400 rpm
